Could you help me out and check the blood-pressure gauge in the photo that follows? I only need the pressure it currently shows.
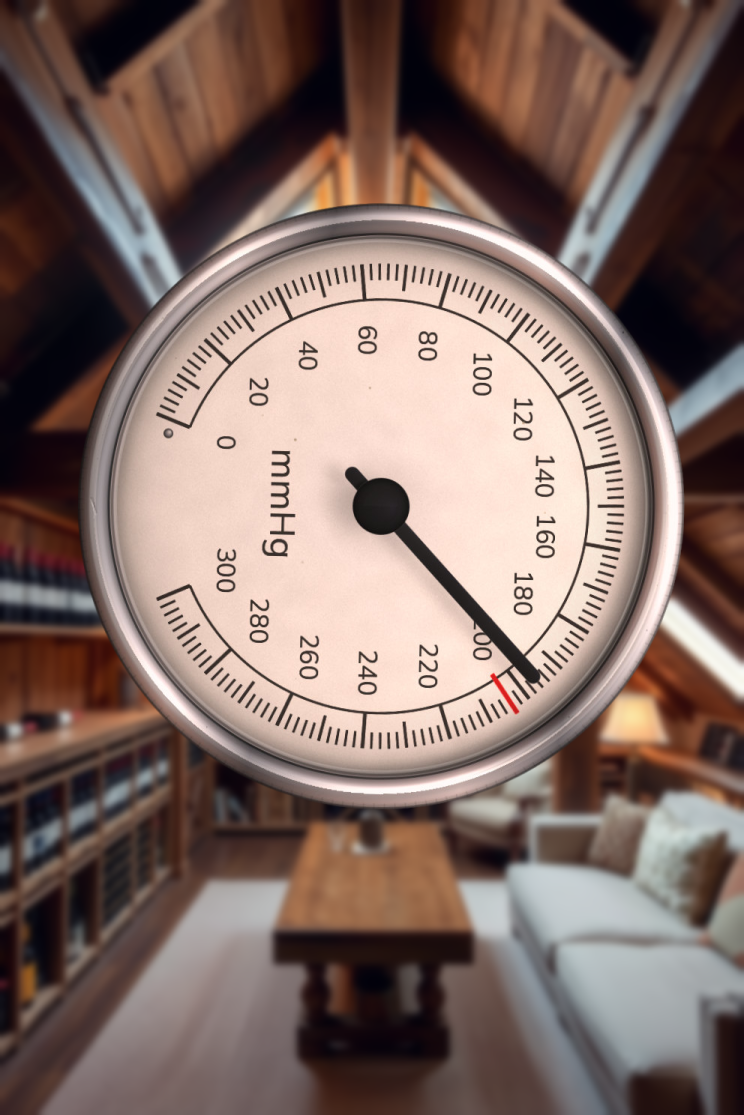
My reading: 196 mmHg
